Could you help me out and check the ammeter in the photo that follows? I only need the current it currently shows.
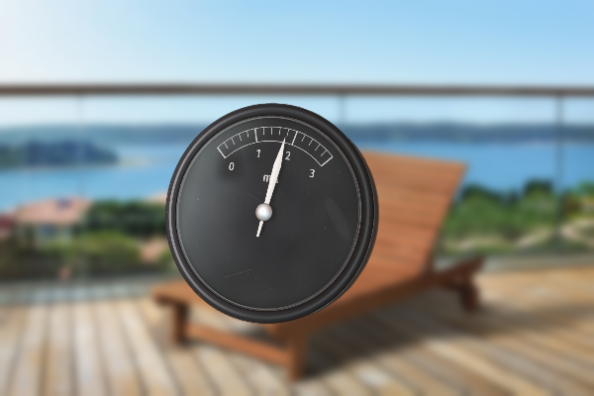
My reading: 1.8 mA
